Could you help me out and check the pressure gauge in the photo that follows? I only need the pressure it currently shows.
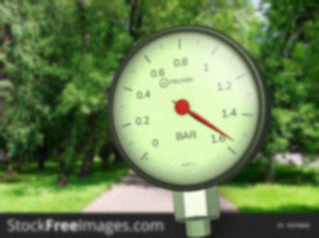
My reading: 1.55 bar
